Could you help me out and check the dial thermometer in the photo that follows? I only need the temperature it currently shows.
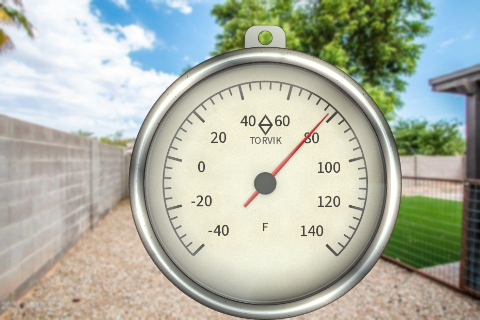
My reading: 78 °F
